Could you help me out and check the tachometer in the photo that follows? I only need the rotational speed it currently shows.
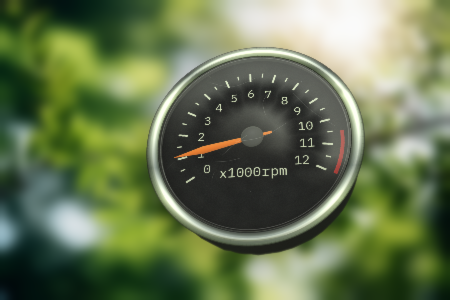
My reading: 1000 rpm
